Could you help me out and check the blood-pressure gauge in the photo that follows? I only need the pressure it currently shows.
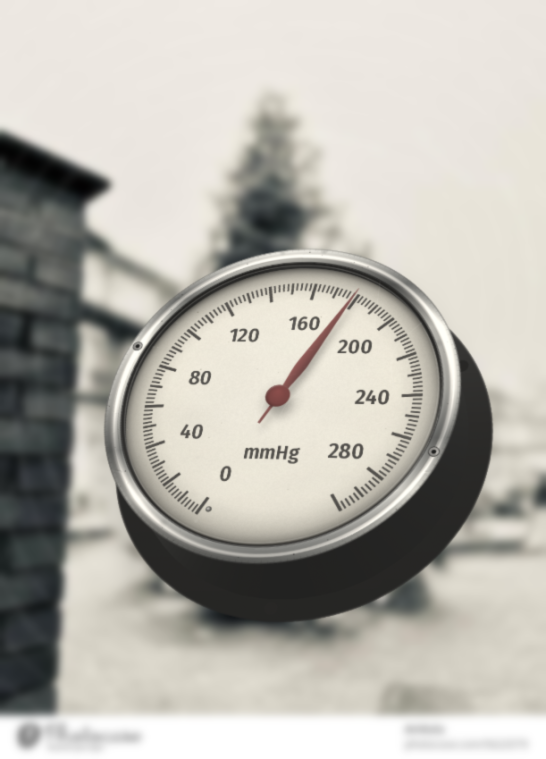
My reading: 180 mmHg
